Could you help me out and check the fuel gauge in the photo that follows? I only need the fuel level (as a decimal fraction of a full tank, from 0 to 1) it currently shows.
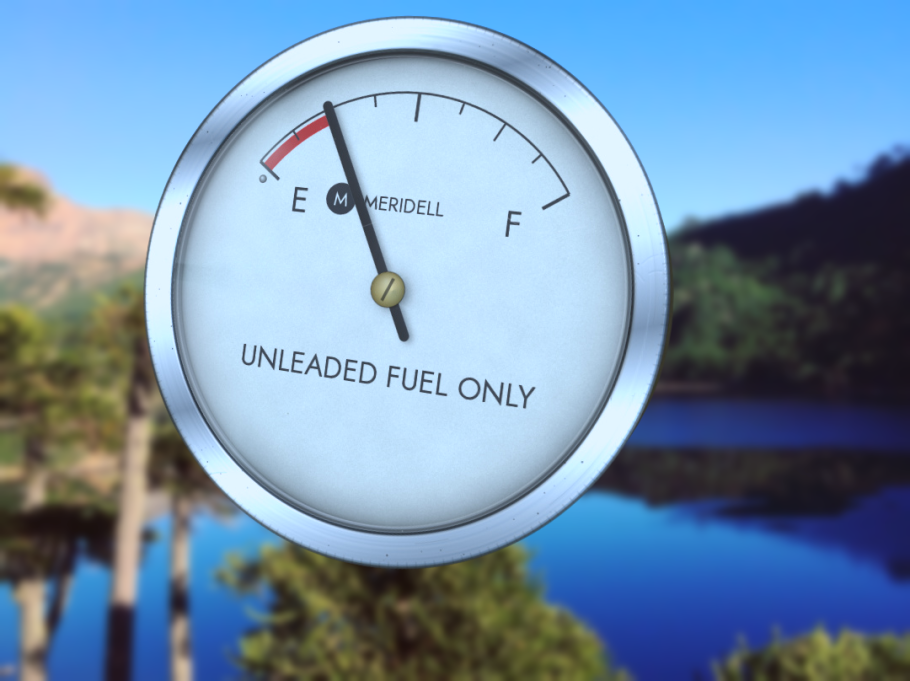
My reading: 0.25
